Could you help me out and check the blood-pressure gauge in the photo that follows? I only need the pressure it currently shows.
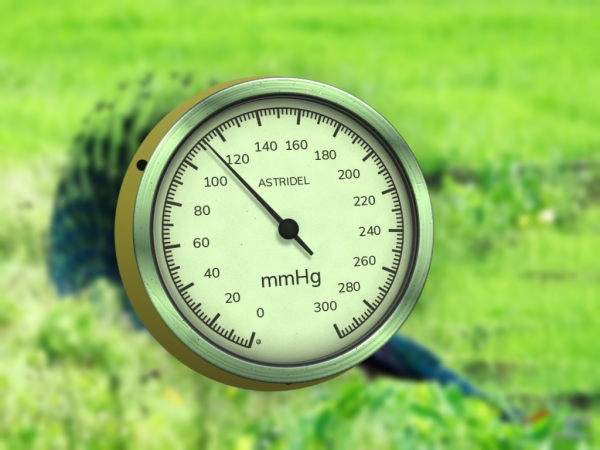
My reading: 112 mmHg
